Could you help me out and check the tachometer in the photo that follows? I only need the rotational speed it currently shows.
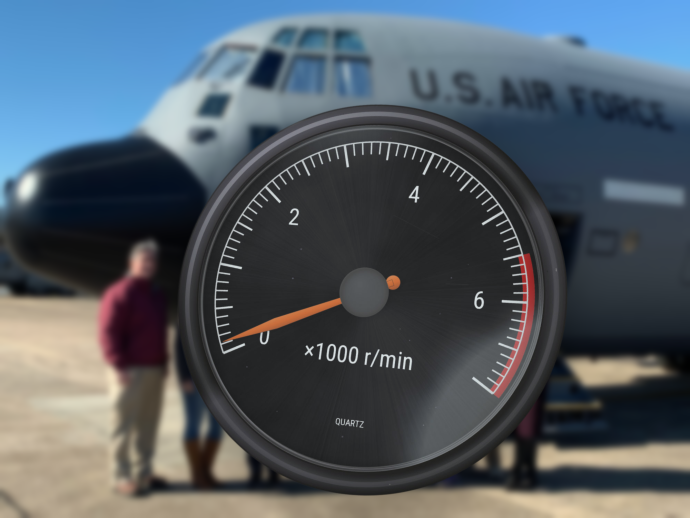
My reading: 100 rpm
